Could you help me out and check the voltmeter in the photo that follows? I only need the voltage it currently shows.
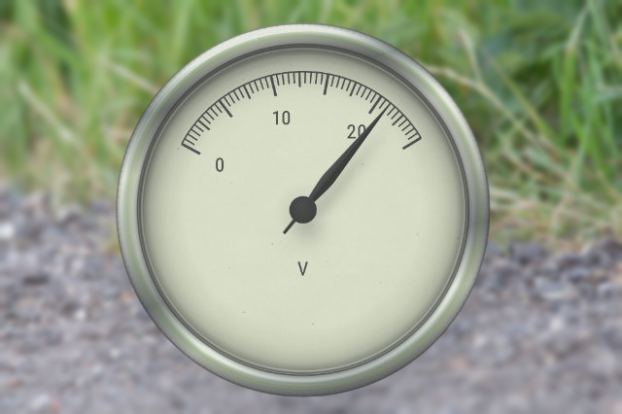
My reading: 21 V
